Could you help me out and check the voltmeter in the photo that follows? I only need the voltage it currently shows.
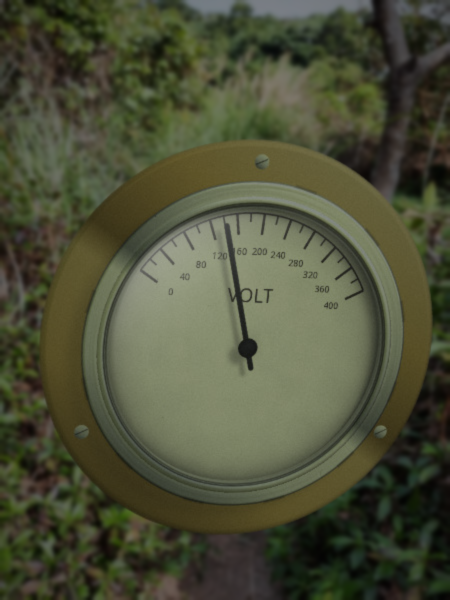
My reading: 140 V
